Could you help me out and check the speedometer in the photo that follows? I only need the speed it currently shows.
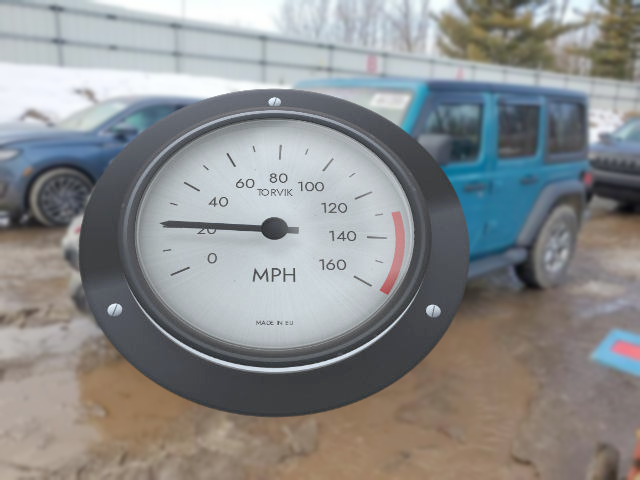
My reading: 20 mph
